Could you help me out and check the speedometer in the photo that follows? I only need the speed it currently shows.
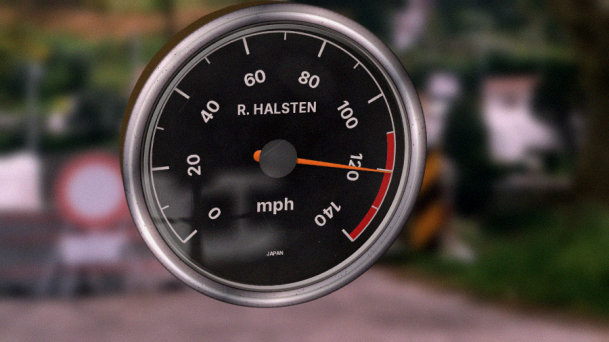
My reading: 120 mph
